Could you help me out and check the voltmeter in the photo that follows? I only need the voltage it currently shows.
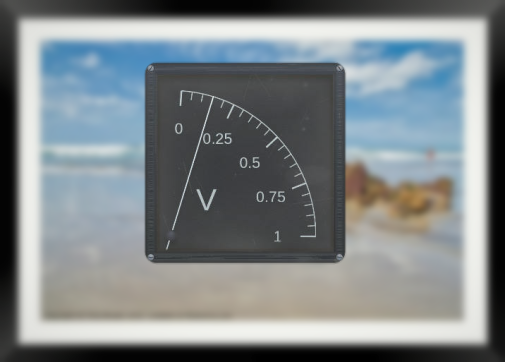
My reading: 0.15 V
